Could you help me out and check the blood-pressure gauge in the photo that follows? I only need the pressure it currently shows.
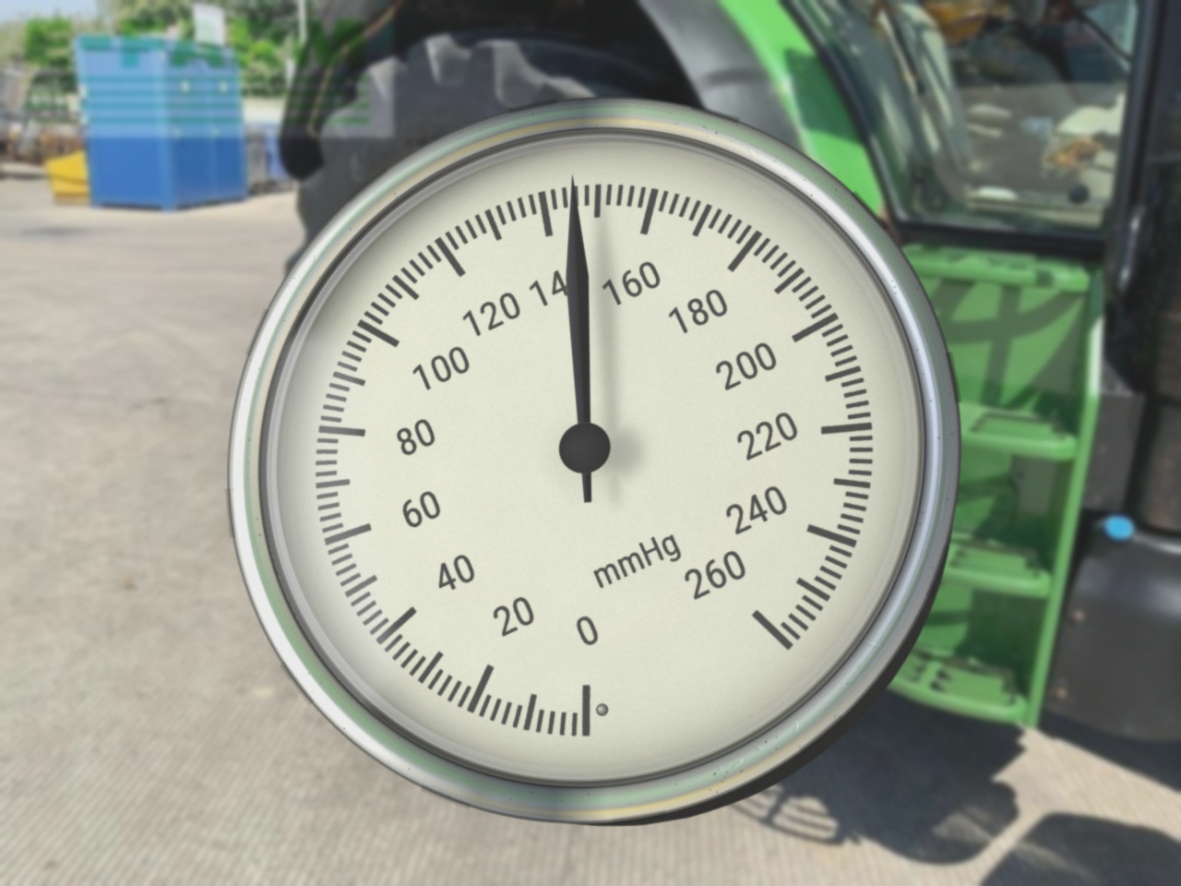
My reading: 146 mmHg
